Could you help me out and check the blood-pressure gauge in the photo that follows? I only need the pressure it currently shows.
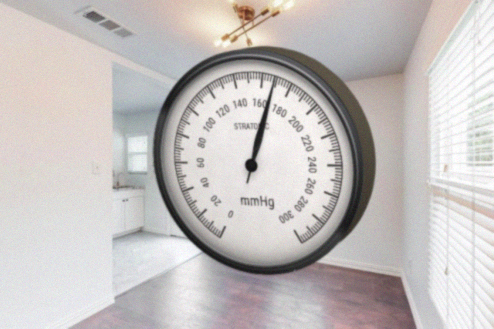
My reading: 170 mmHg
